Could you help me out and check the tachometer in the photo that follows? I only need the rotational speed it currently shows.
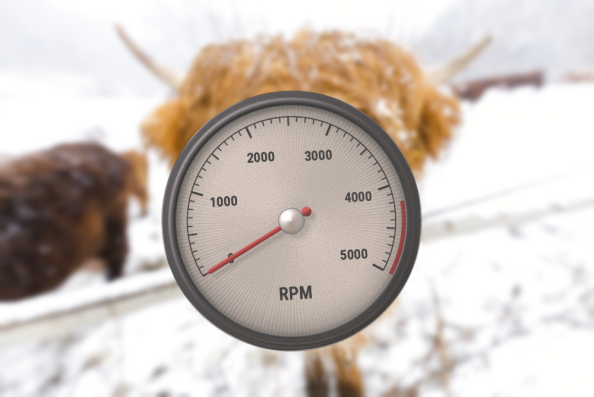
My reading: 0 rpm
